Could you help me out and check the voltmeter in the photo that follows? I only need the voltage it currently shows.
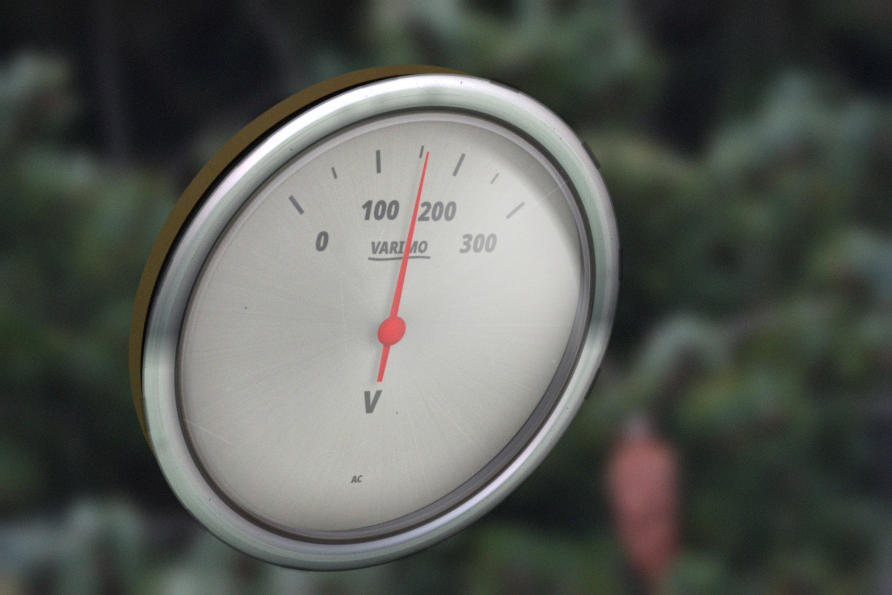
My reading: 150 V
